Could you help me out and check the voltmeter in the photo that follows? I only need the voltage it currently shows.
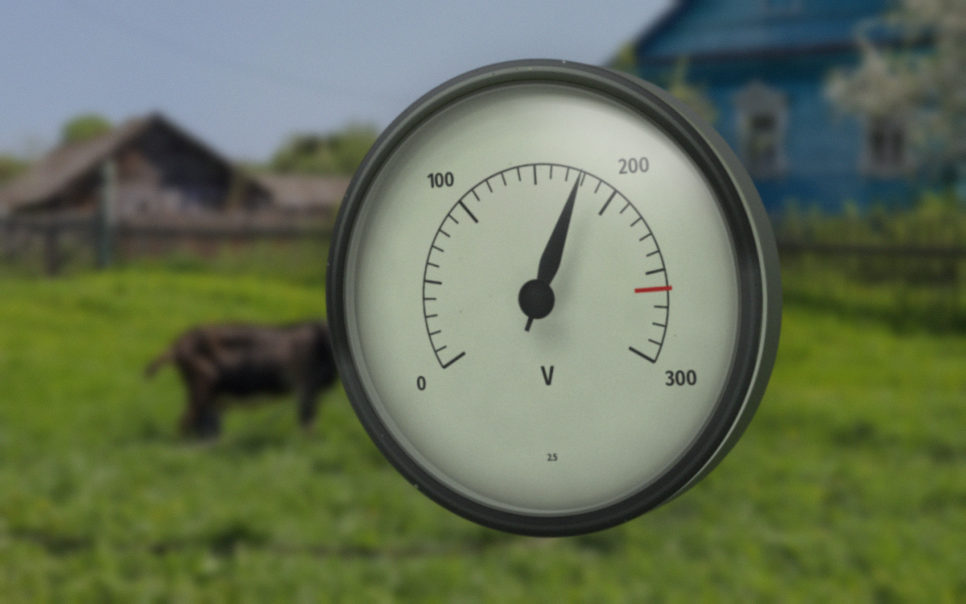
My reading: 180 V
